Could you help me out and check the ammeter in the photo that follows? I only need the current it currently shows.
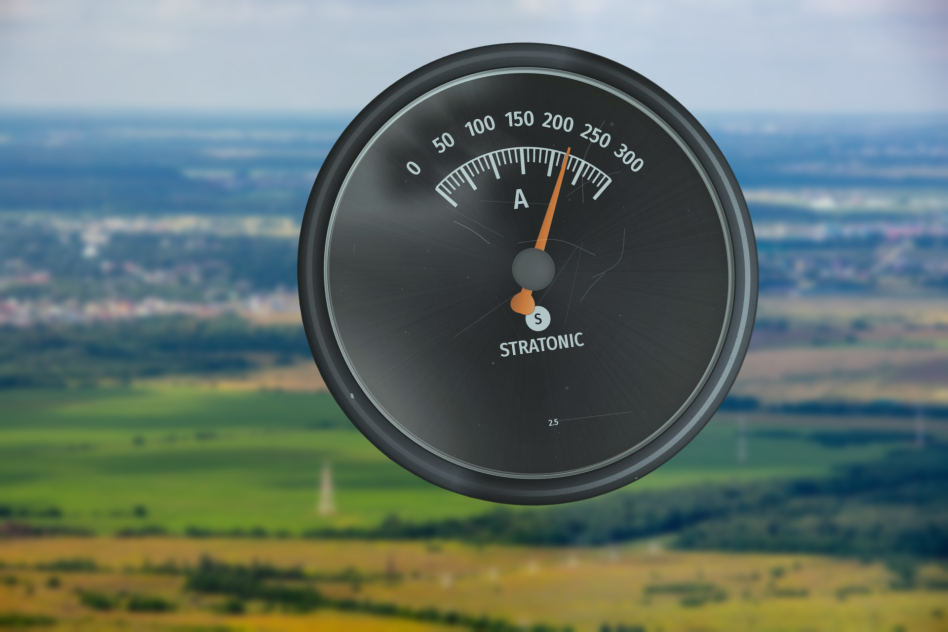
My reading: 220 A
